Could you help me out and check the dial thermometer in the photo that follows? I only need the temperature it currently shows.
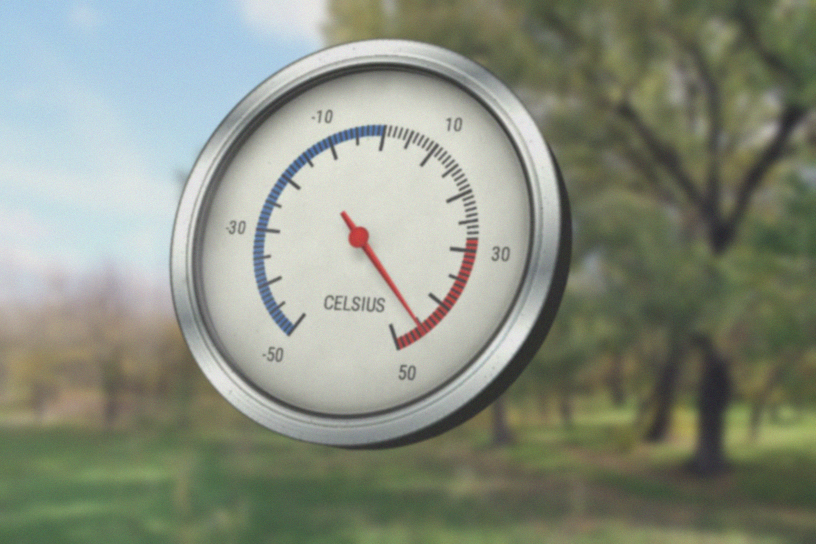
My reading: 45 °C
